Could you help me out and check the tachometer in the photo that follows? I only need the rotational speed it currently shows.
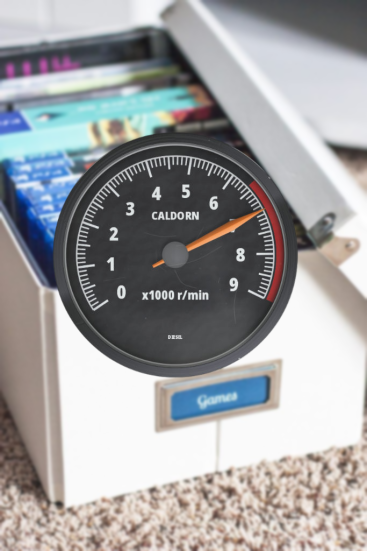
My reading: 7000 rpm
